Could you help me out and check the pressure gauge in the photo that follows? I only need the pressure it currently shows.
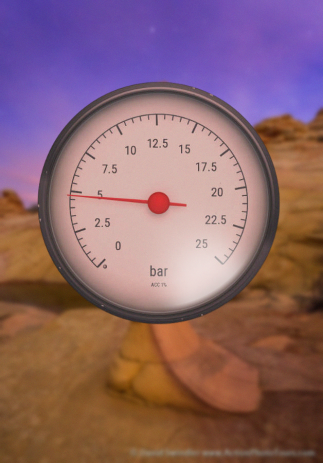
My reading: 4.75 bar
